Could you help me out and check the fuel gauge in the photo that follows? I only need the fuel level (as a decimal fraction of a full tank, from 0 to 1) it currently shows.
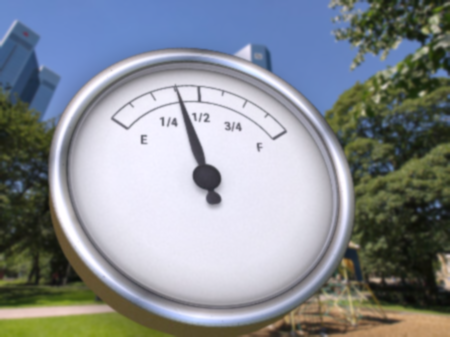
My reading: 0.375
